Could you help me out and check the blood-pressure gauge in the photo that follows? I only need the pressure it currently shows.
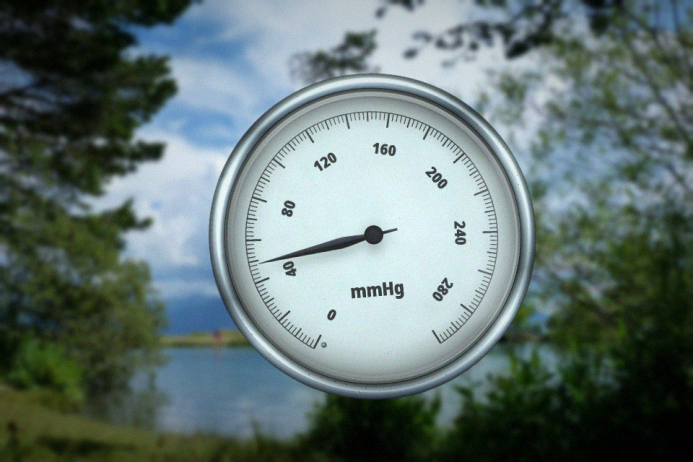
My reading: 48 mmHg
